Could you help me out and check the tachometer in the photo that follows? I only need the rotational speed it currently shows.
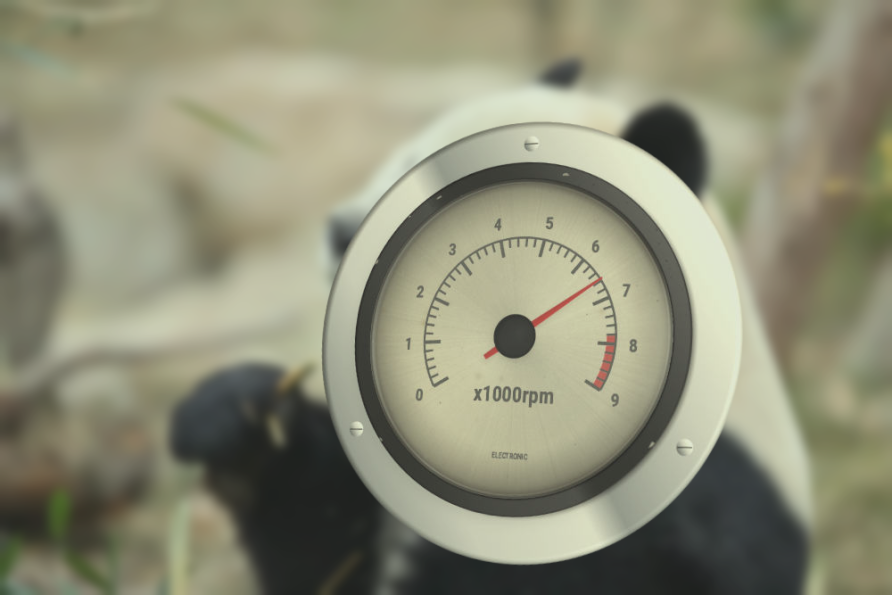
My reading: 6600 rpm
